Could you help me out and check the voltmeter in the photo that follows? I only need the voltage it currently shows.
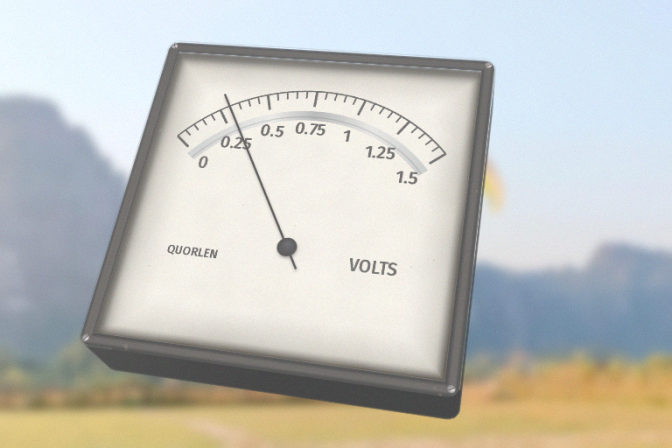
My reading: 0.3 V
